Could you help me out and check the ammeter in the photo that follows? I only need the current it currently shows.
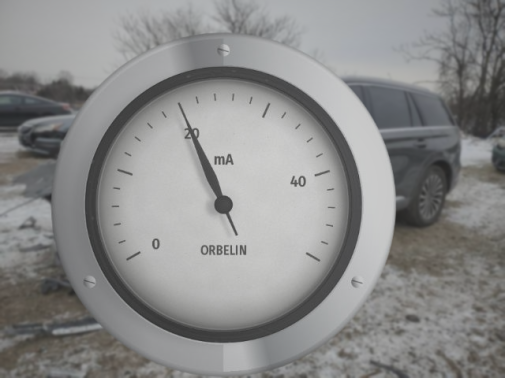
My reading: 20 mA
